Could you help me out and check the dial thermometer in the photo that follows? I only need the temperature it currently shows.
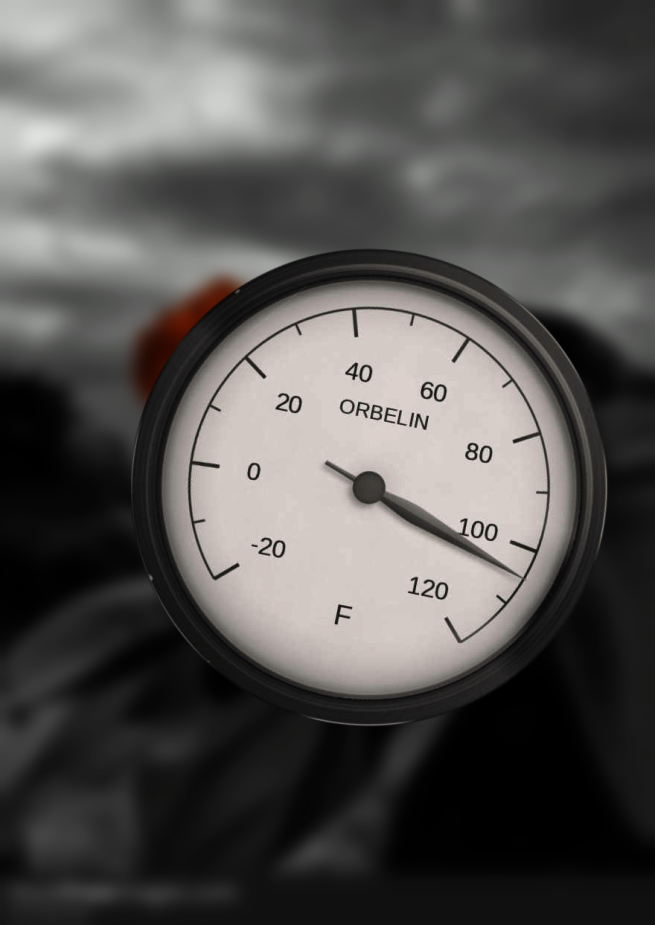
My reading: 105 °F
